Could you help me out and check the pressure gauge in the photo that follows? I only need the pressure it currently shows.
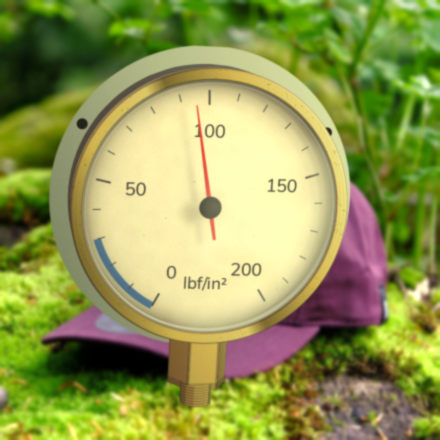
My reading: 95 psi
